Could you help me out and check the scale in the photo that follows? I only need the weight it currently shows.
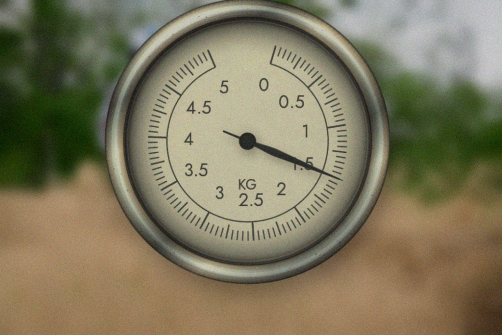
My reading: 1.5 kg
